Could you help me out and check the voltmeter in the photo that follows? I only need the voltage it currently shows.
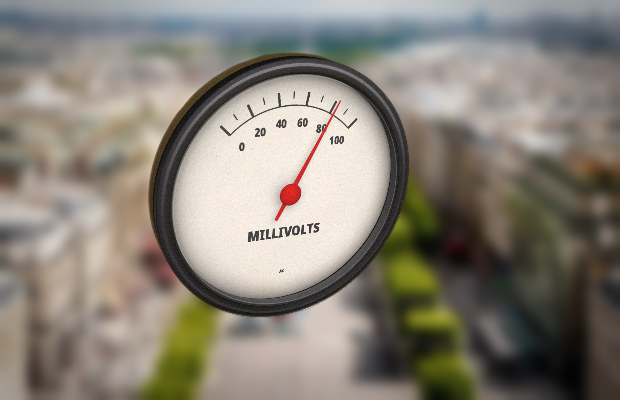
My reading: 80 mV
